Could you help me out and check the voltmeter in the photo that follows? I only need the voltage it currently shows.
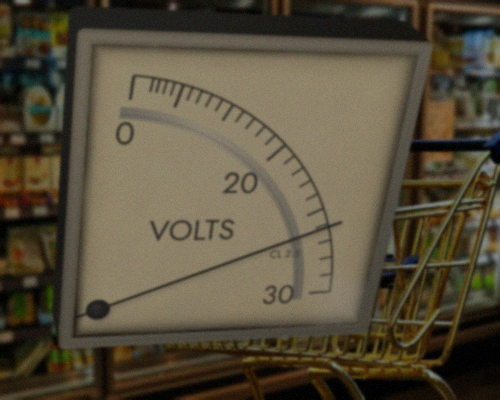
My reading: 26 V
